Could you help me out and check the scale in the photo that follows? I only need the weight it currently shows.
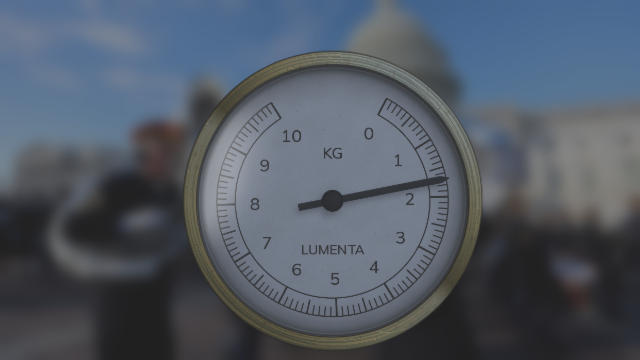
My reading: 1.7 kg
